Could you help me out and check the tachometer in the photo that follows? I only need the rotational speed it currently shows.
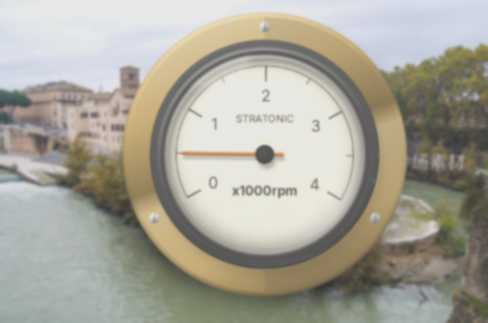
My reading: 500 rpm
